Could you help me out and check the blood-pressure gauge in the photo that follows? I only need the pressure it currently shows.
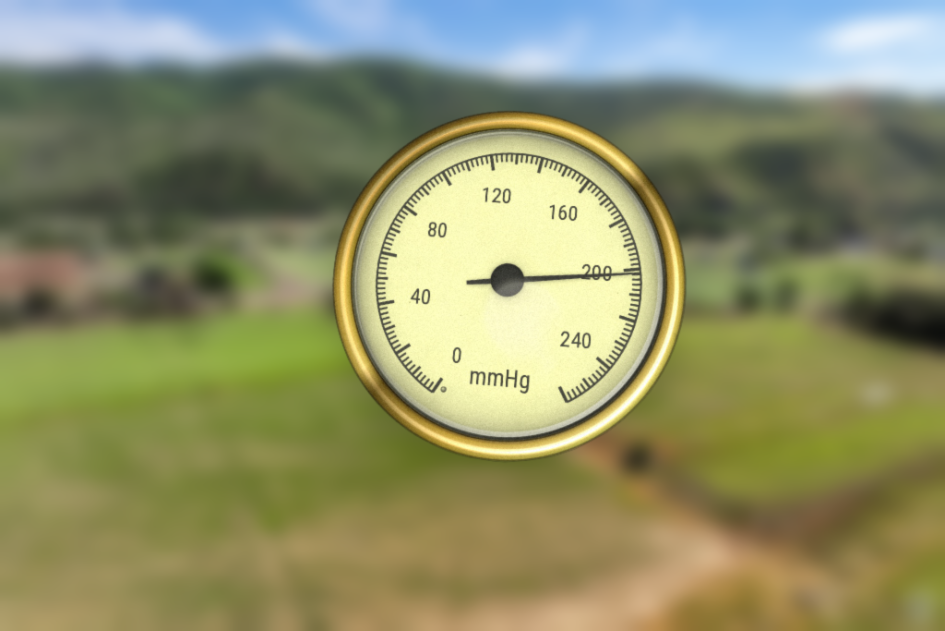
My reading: 202 mmHg
